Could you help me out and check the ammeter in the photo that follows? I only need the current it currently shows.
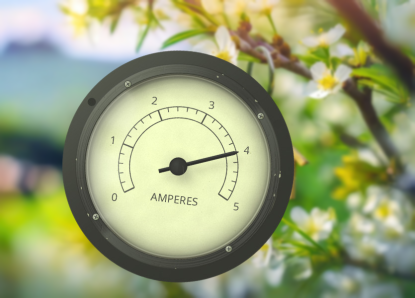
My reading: 4 A
